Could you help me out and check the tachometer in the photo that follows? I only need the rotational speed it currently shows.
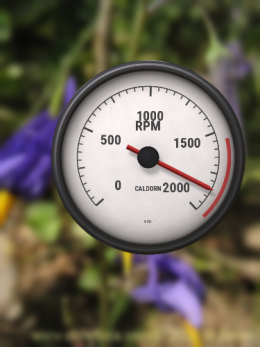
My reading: 1850 rpm
